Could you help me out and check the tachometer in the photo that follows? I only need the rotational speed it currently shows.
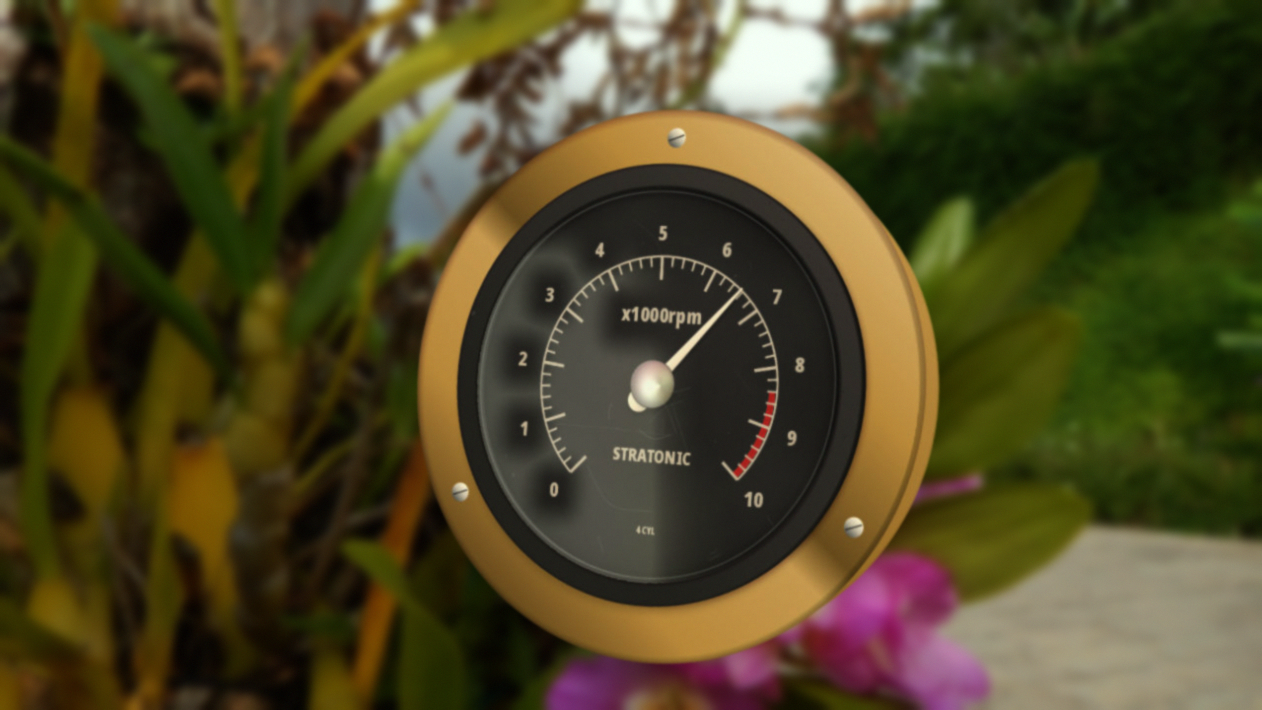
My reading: 6600 rpm
